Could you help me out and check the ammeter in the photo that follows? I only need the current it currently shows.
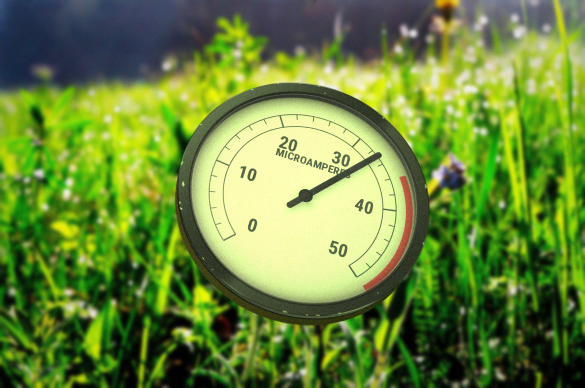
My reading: 33 µA
